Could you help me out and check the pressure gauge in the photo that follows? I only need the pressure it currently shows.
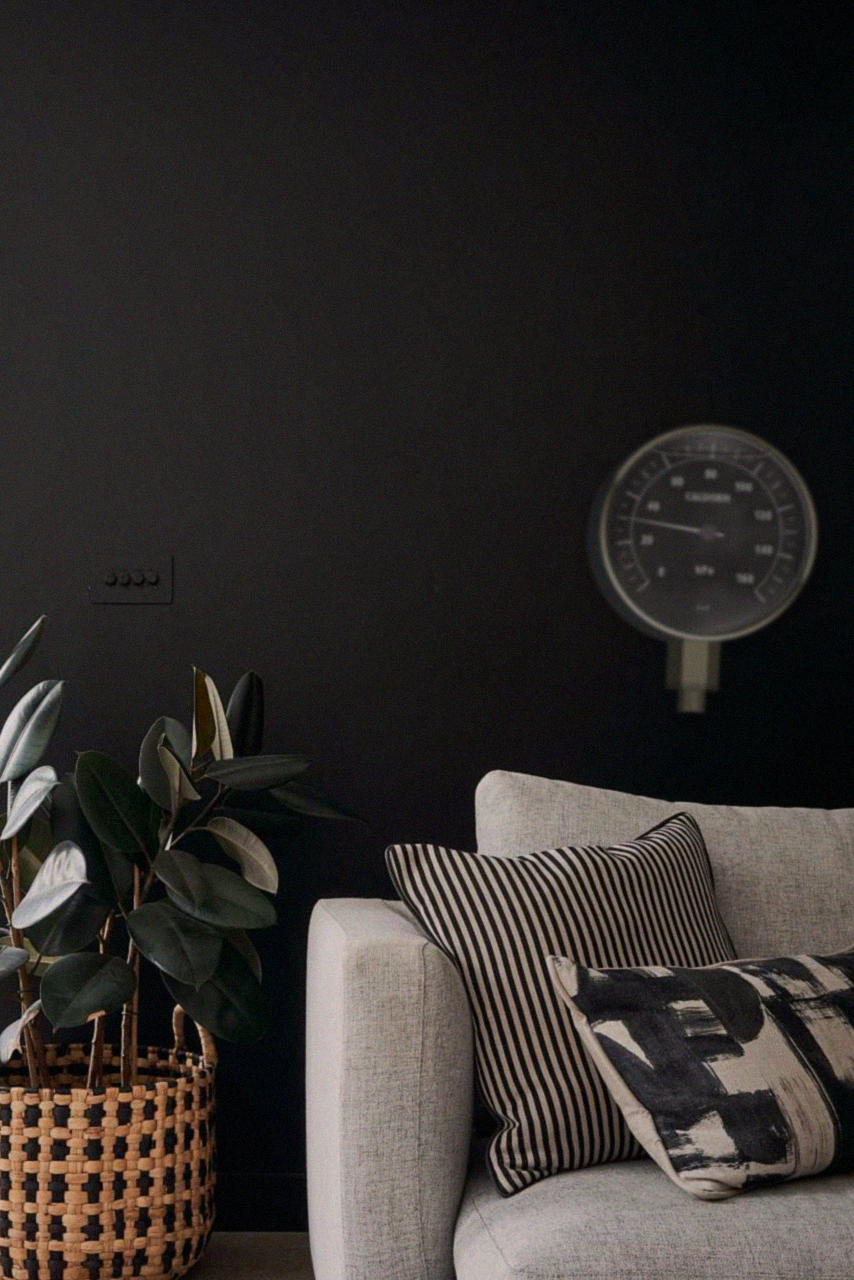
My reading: 30 kPa
